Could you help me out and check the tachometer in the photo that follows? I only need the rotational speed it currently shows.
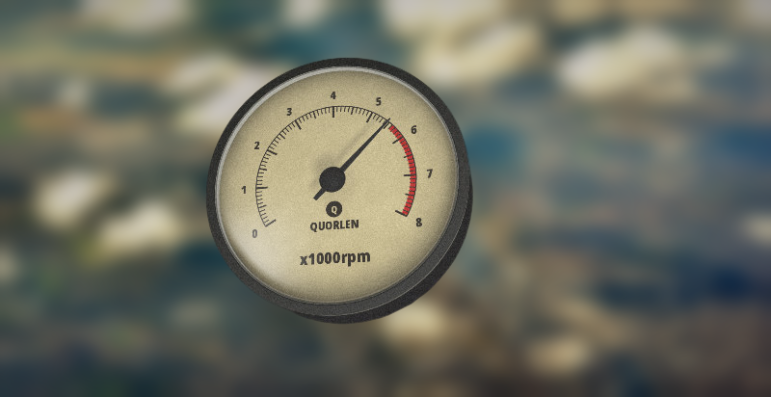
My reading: 5500 rpm
